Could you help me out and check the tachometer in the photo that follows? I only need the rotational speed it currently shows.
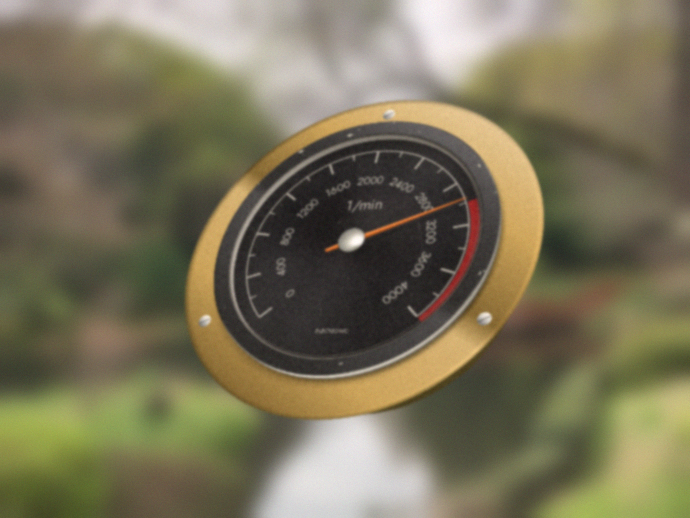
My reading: 3000 rpm
